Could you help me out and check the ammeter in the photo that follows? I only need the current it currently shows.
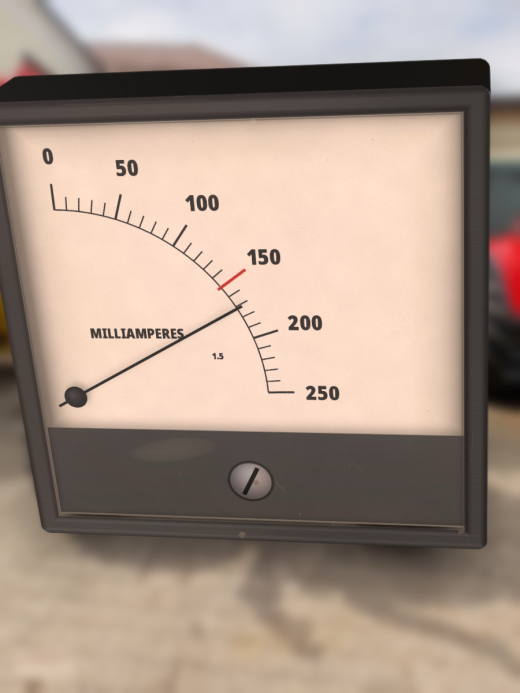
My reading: 170 mA
